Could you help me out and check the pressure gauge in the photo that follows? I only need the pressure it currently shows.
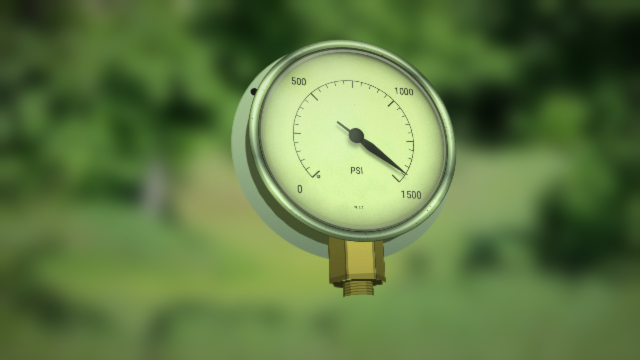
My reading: 1450 psi
